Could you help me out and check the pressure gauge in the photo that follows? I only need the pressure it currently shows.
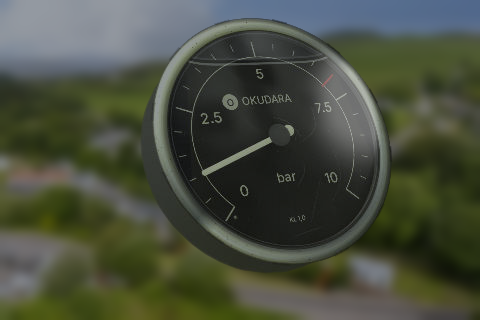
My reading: 1 bar
